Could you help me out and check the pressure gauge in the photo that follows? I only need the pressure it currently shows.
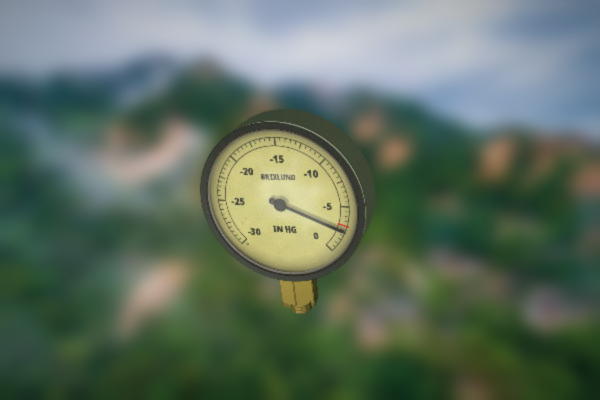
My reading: -2.5 inHg
